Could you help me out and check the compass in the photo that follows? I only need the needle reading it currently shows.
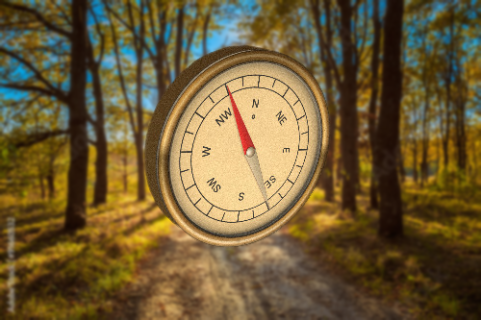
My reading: 330 °
